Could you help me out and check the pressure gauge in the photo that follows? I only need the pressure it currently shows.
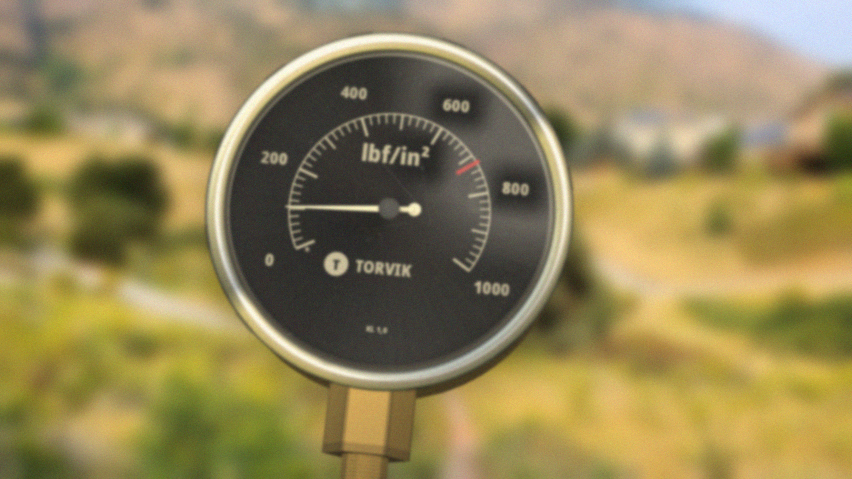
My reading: 100 psi
